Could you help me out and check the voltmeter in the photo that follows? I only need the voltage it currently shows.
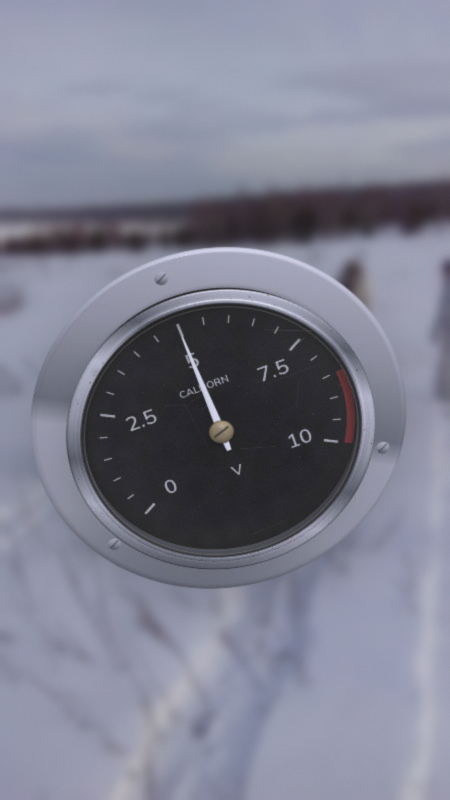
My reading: 5 V
